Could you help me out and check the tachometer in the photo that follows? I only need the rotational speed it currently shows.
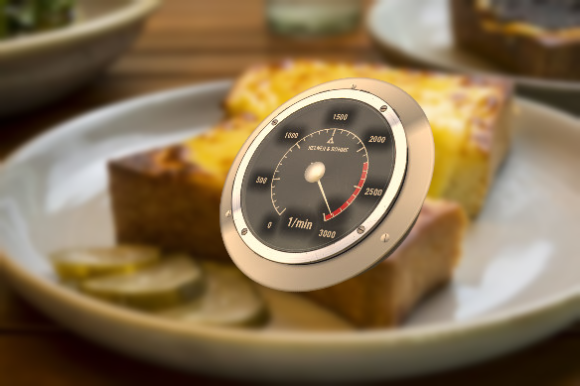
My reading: 2900 rpm
